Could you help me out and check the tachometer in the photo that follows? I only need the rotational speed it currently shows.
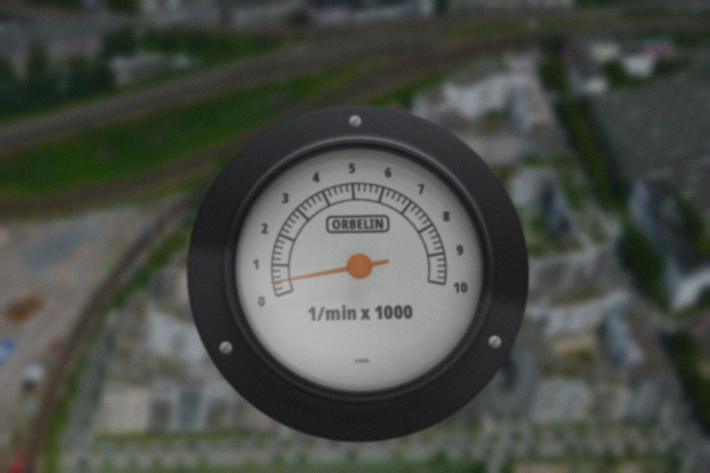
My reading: 400 rpm
